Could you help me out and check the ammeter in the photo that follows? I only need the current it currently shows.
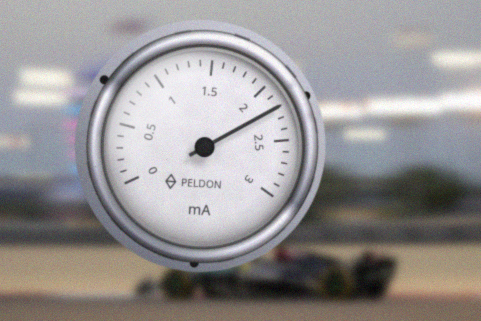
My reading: 2.2 mA
